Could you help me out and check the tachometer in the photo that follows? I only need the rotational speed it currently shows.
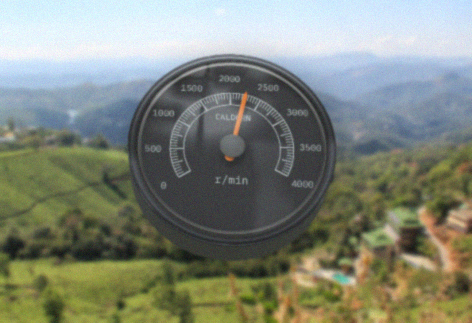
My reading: 2250 rpm
